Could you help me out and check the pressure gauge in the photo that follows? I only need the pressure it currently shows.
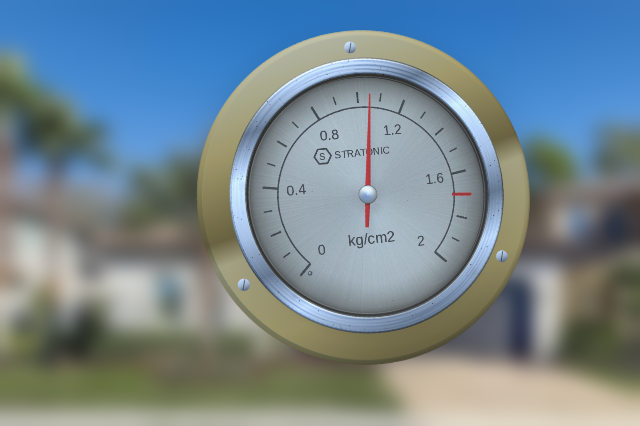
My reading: 1.05 kg/cm²
